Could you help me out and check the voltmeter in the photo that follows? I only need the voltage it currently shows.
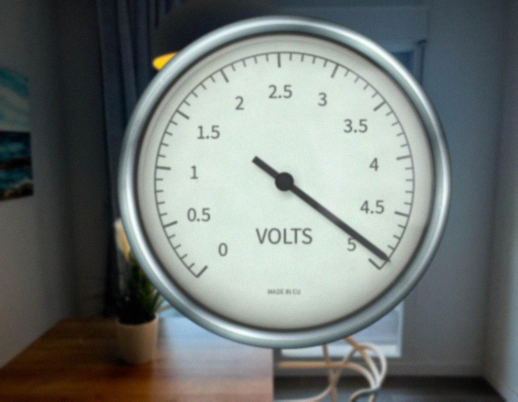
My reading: 4.9 V
